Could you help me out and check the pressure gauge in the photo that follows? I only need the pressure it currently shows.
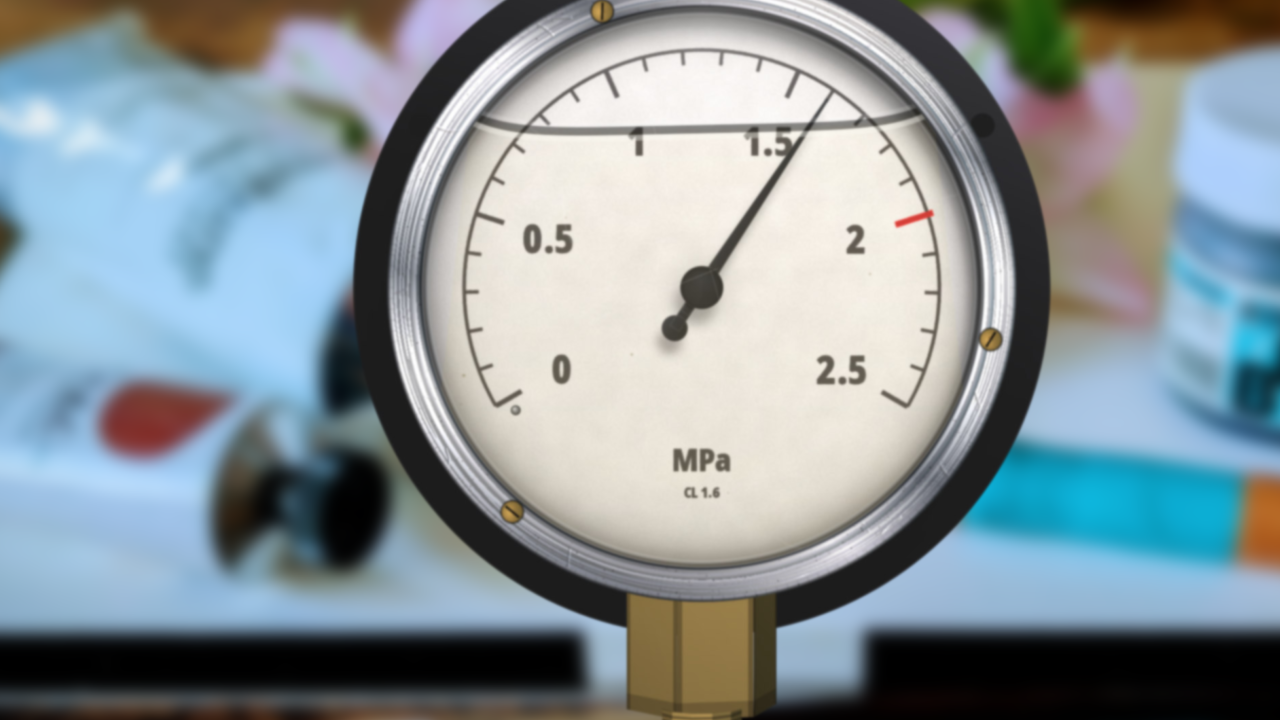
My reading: 1.6 MPa
